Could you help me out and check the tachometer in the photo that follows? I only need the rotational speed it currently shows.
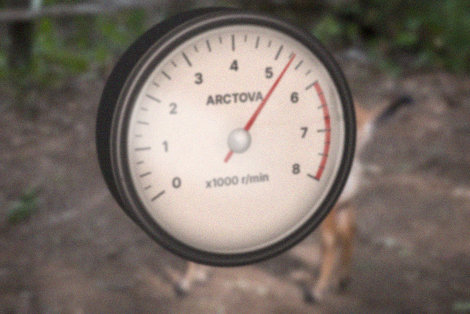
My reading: 5250 rpm
